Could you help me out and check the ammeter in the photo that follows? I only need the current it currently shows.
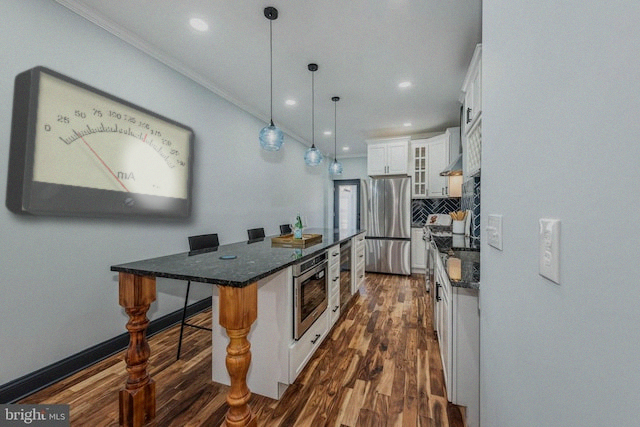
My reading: 25 mA
